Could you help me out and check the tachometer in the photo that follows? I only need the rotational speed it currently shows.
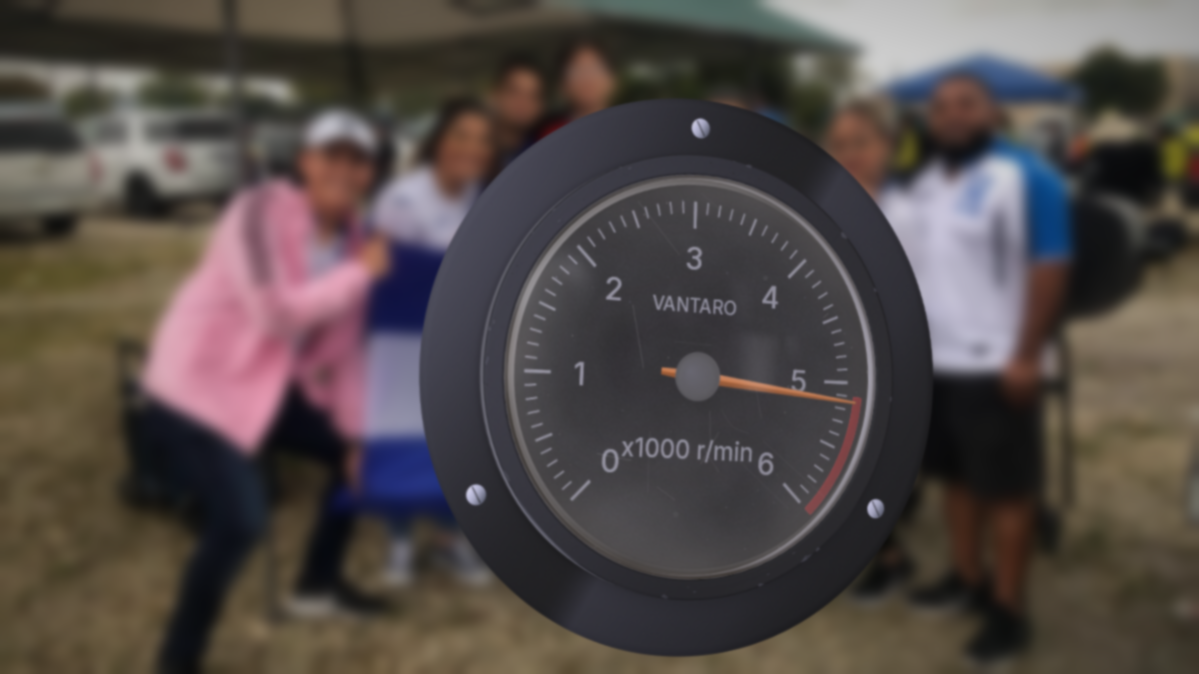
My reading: 5150 rpm
